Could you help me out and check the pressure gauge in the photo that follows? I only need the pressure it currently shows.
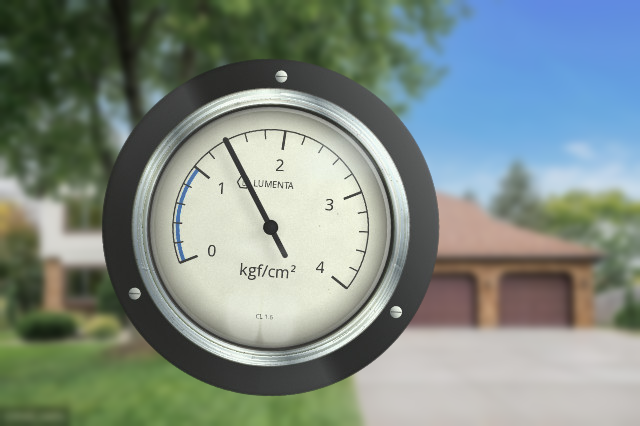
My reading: 1.4 kg/cm²
